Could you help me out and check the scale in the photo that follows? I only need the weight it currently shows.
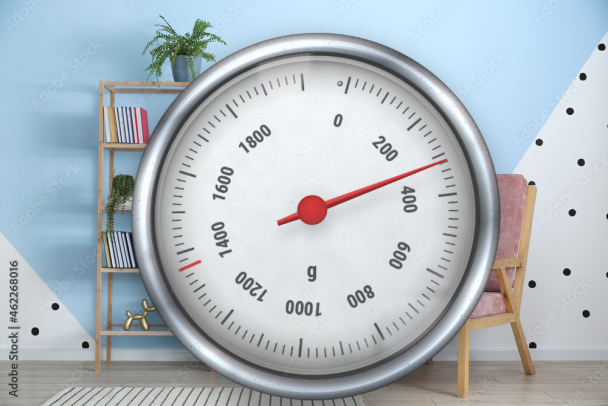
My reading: 320 g
